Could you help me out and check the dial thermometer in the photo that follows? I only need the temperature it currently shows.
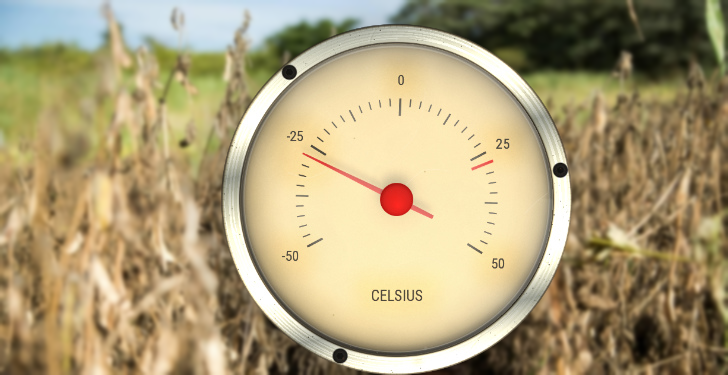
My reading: -27.5 °C
